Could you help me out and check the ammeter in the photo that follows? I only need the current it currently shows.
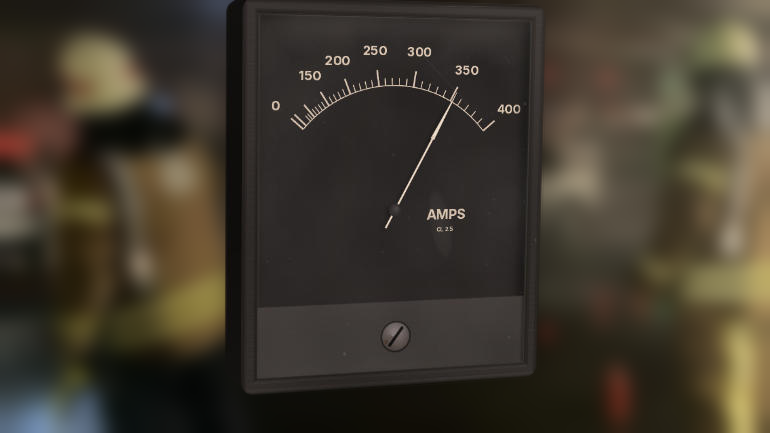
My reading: 350 A
